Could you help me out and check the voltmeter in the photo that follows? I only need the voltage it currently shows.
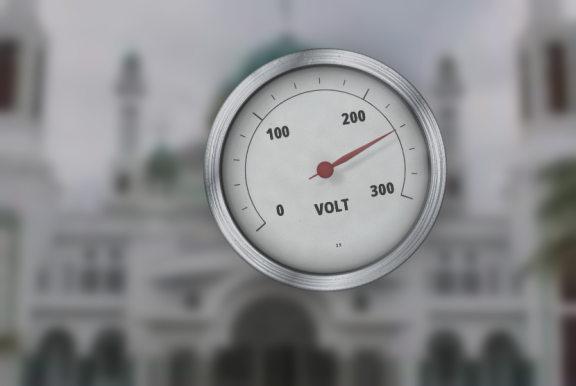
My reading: 240 V
